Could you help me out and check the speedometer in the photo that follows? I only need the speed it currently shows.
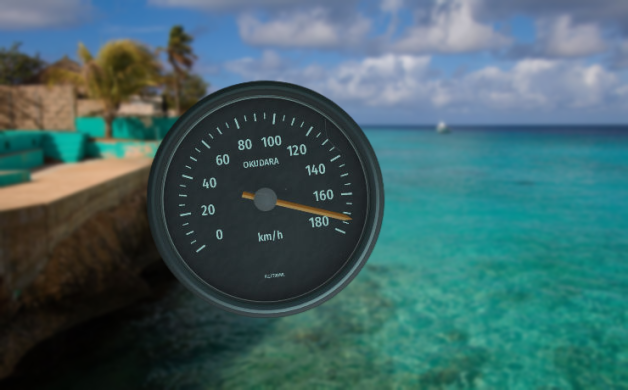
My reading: 172.5 km/h
